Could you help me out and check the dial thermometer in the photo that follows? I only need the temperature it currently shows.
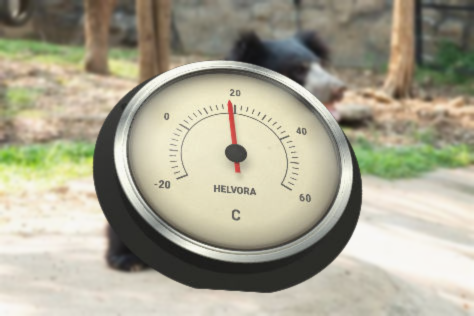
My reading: 18 °C
